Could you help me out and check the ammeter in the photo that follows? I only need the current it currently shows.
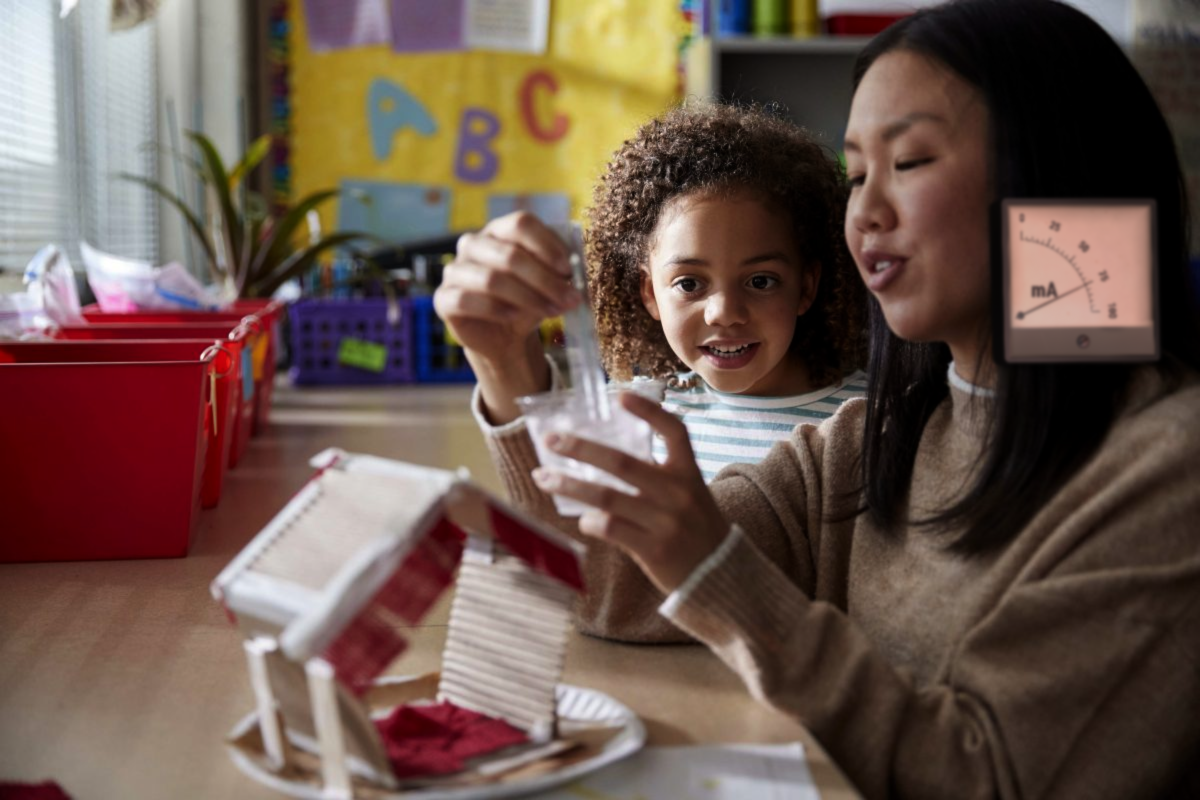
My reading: 75 mA
